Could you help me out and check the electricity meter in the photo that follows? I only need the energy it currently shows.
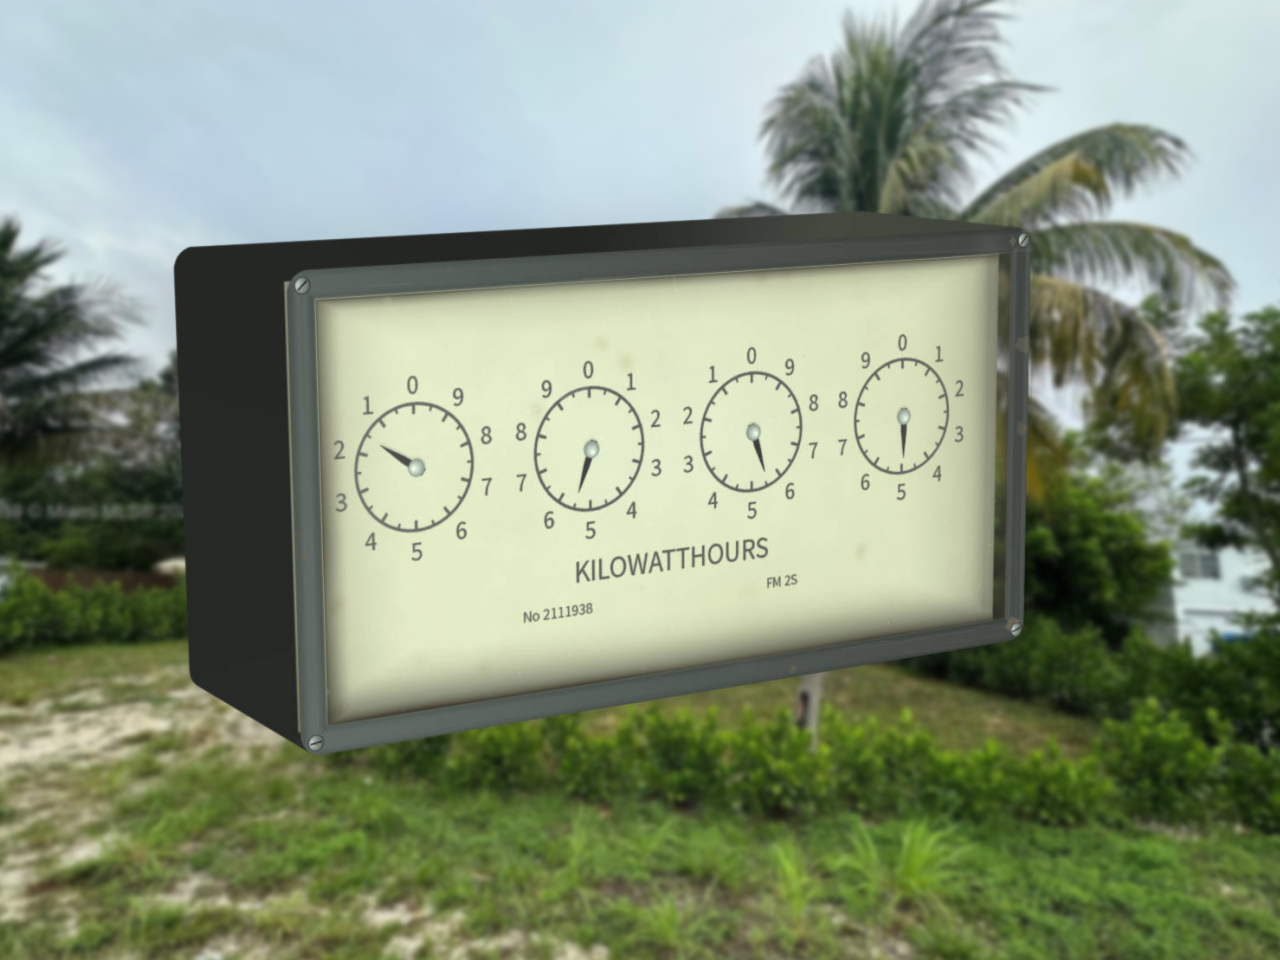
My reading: 1555 kWh
